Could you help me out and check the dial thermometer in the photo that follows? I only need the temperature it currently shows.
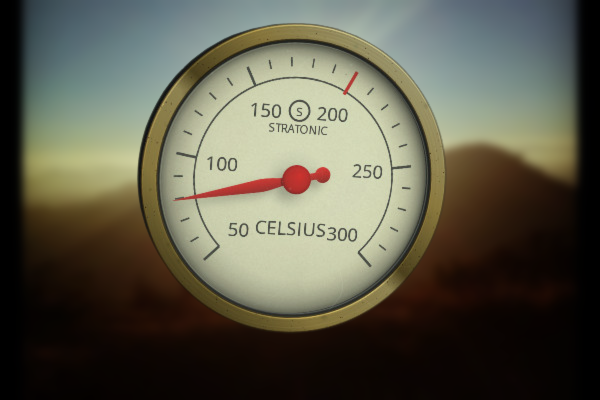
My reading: 80 °C
